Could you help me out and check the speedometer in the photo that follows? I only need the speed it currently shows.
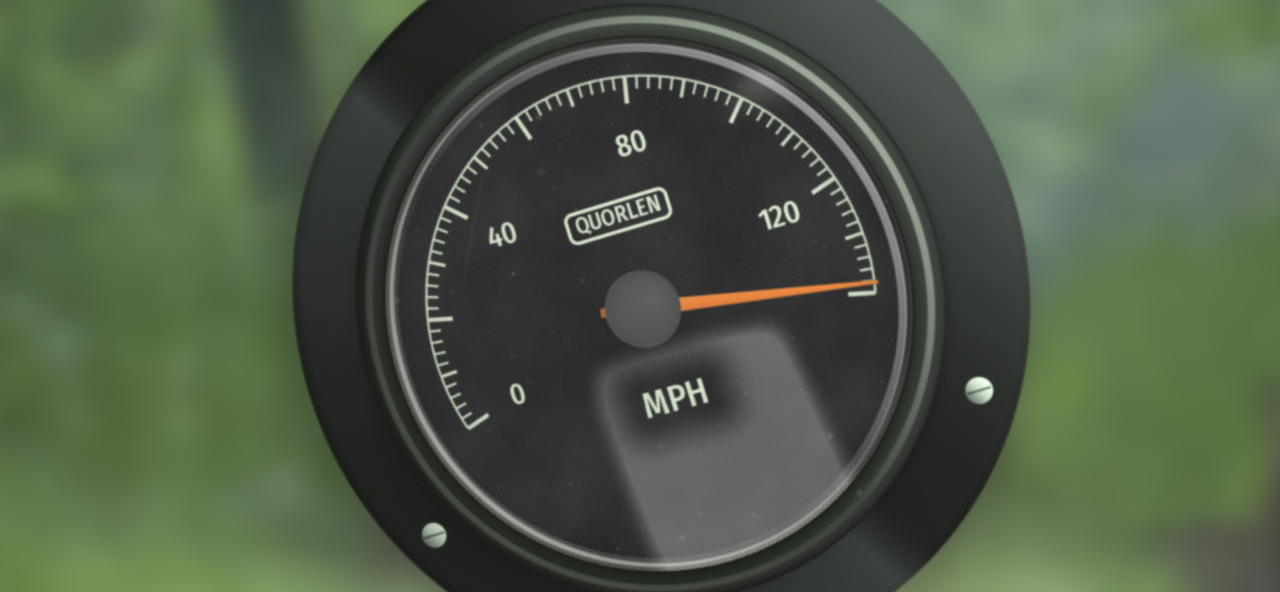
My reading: 138 mph
